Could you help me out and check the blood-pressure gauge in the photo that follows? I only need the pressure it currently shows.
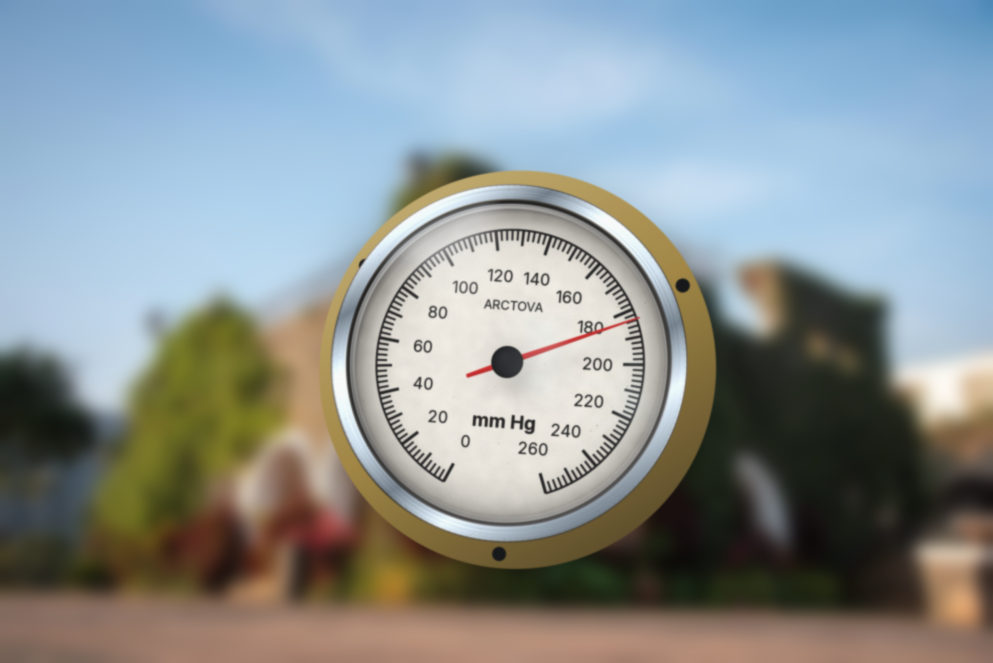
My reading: 184 mmHg
